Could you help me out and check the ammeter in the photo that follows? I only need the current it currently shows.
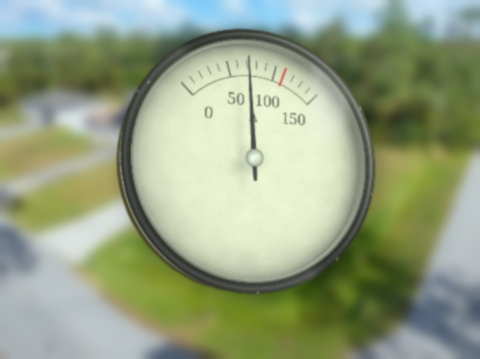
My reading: 70 A
